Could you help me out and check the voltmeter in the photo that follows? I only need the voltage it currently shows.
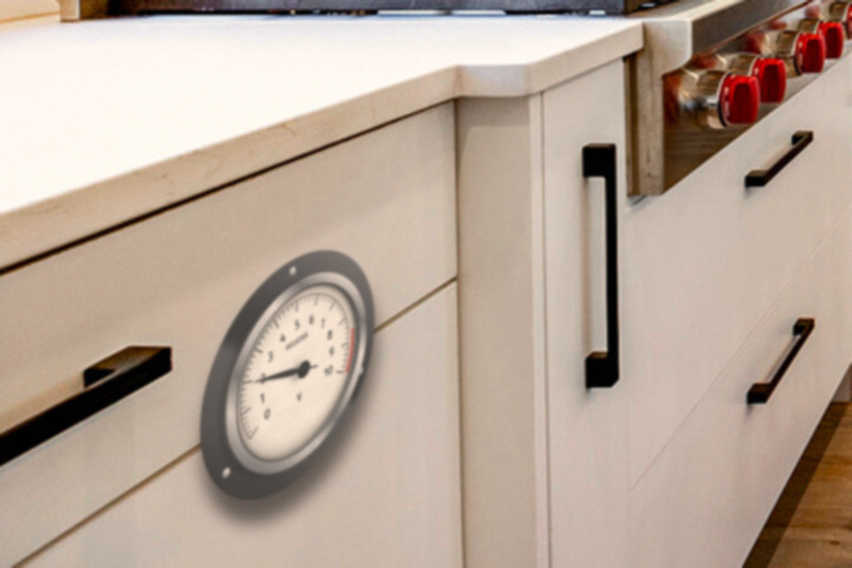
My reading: 2 V
